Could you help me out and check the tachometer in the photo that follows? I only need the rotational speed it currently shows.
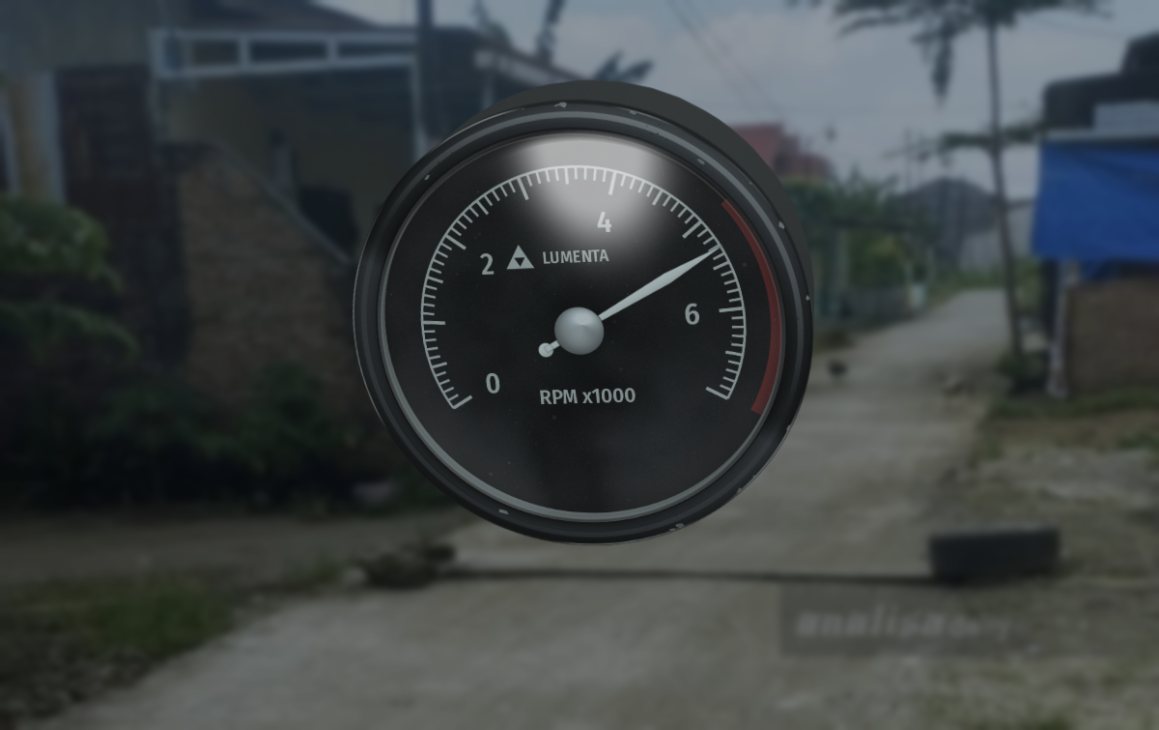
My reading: 5300 rpm
